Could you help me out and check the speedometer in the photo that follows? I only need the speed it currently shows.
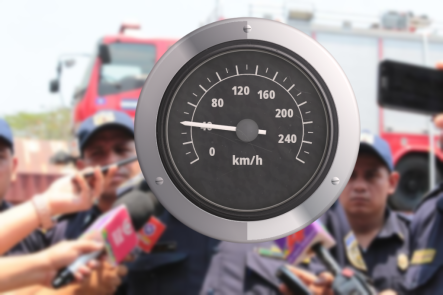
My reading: 40 km/h
